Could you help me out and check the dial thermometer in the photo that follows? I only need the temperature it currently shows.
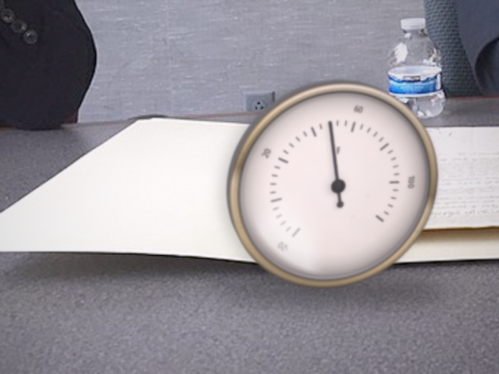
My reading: 48 °F
